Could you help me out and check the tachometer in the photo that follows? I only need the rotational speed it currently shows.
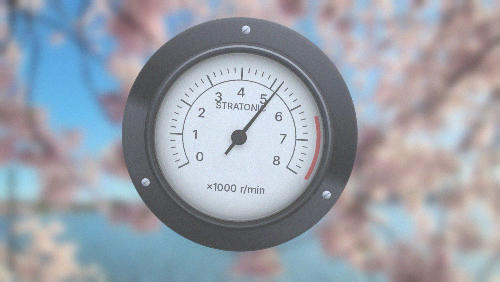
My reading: 5200 rpm
